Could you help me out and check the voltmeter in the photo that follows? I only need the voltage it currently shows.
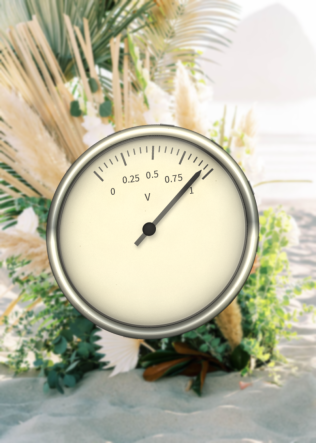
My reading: 0.95 V
